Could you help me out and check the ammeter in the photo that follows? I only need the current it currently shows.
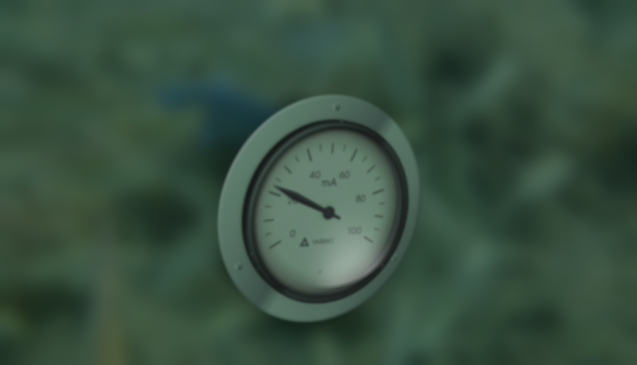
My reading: 22.5 mA
